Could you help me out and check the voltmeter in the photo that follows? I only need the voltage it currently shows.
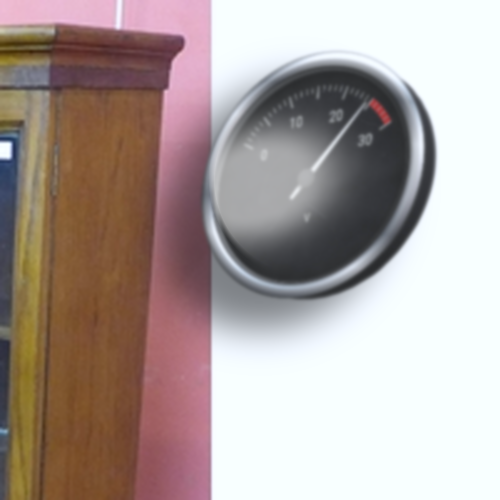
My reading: 25 V
